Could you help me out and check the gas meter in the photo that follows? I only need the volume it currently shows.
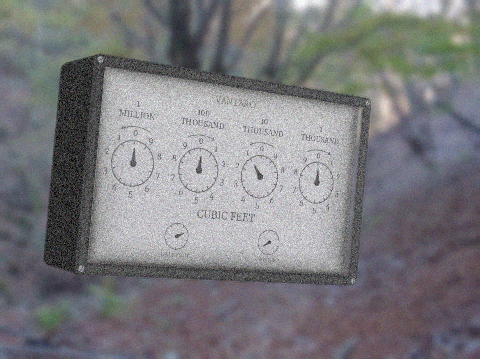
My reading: 1000 ft³
